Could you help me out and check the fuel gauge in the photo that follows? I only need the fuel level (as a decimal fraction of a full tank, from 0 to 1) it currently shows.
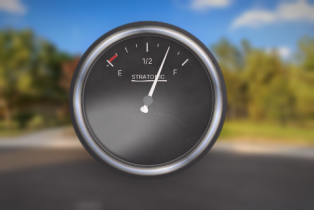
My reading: 0.75
